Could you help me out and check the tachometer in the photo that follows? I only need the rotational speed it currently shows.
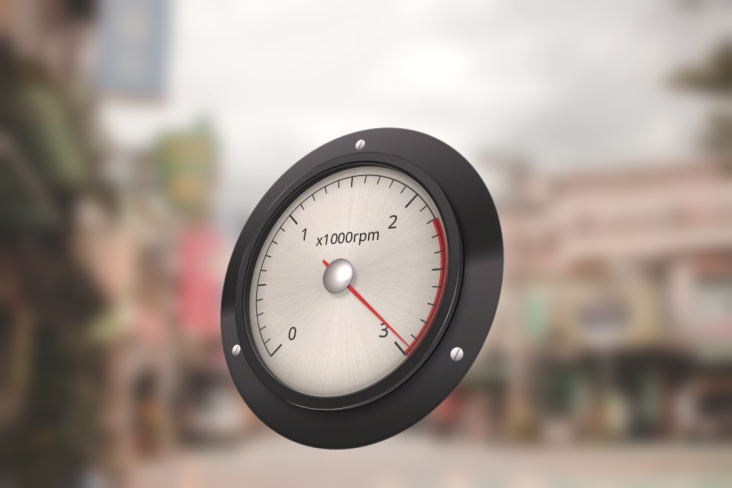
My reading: 2950 rpm
